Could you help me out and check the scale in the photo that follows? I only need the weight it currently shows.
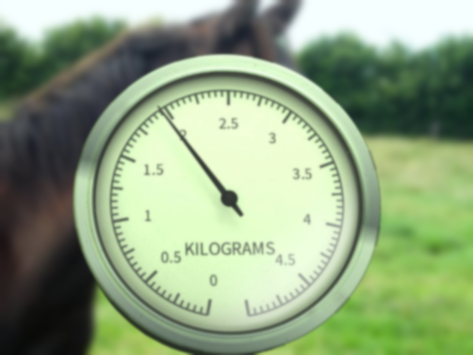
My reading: 1.95 kg
